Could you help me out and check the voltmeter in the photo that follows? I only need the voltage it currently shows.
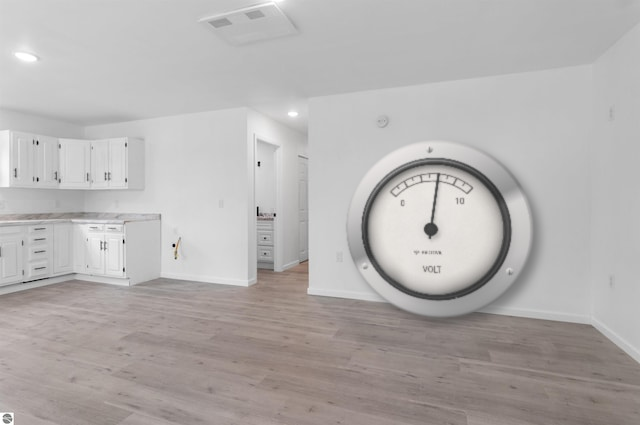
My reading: 6 V
